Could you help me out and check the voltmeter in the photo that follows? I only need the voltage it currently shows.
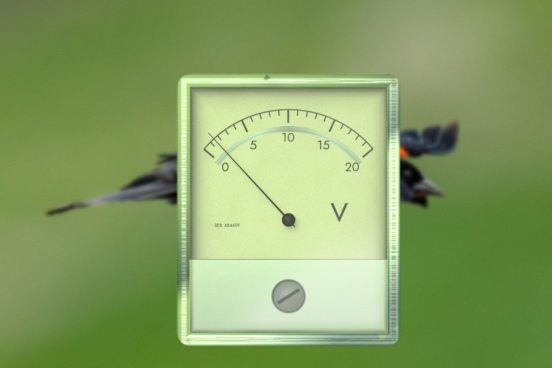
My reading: 1.5 V
